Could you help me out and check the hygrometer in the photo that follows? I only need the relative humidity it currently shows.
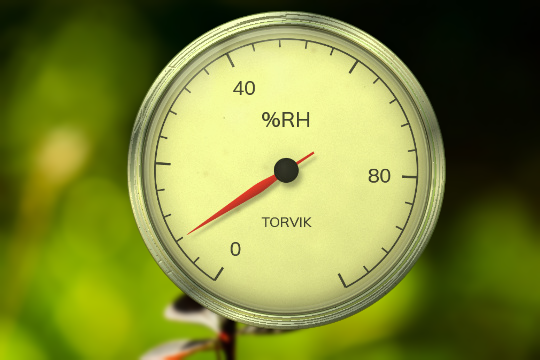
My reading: 8 %
